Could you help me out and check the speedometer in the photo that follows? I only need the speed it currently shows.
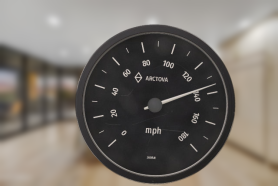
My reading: 135 mph
